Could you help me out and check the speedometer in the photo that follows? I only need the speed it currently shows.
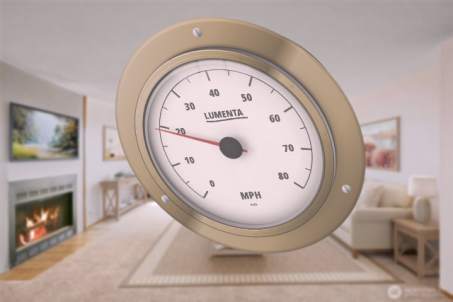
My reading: 20 mph
